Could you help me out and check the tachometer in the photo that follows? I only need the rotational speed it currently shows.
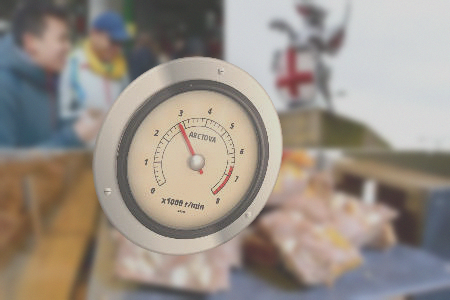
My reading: 2800 rpm
